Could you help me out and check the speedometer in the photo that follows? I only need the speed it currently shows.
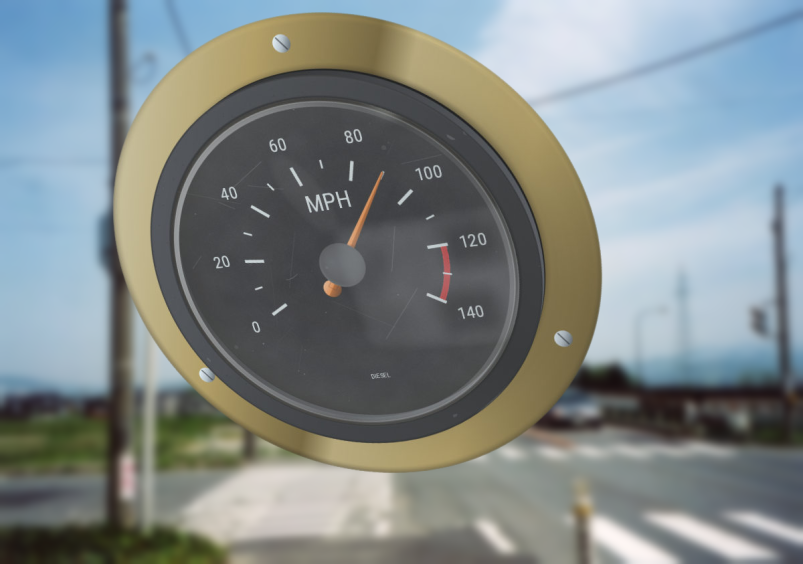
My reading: 90 mph
